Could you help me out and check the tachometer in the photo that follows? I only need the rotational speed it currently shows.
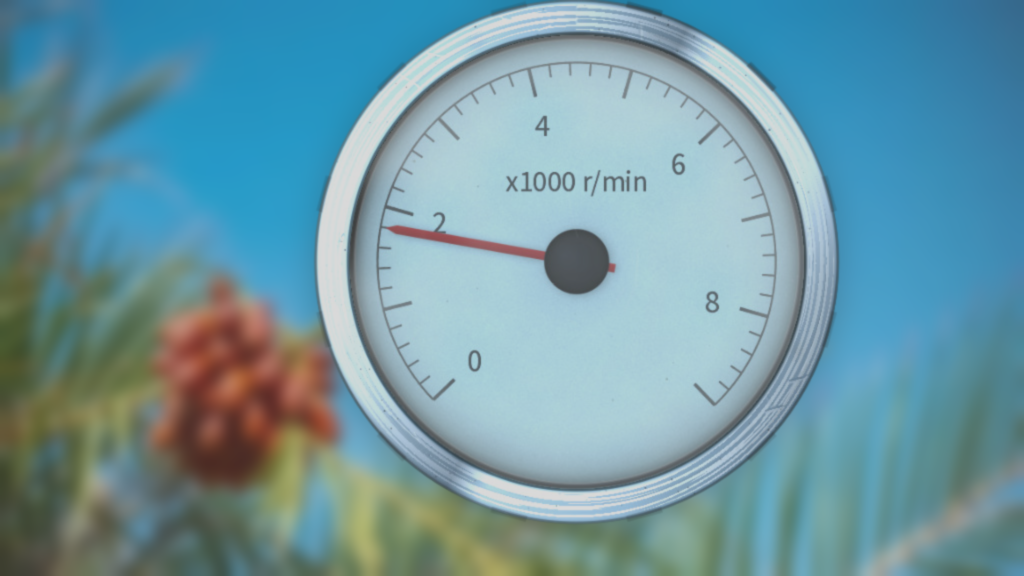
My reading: 1800 rpm
